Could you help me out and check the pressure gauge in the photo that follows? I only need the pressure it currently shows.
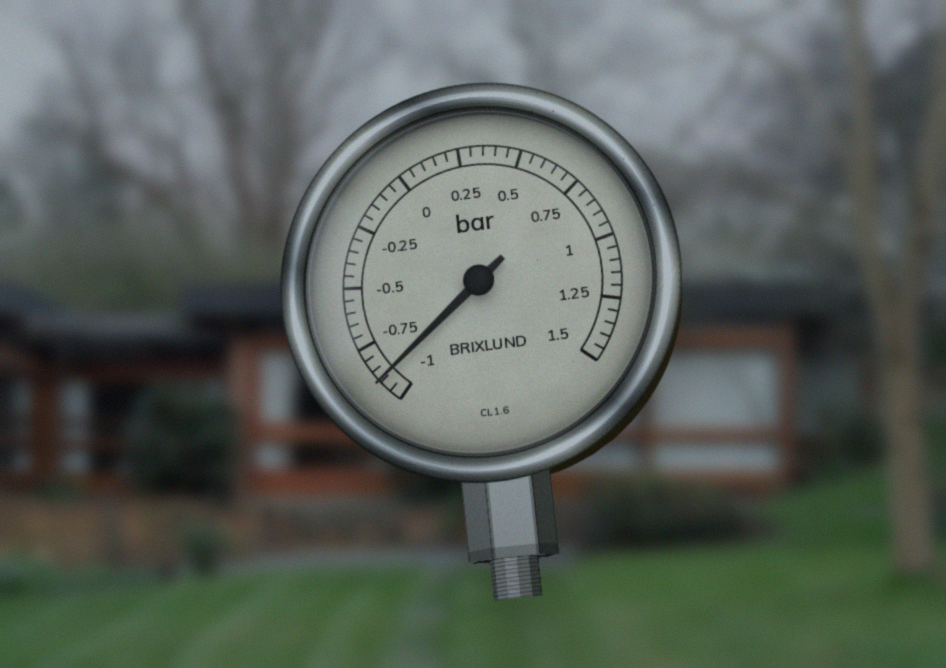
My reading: -0.9 bar
